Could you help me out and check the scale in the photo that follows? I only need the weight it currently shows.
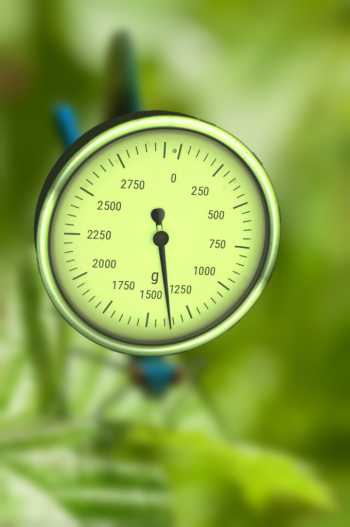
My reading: 1375 g
